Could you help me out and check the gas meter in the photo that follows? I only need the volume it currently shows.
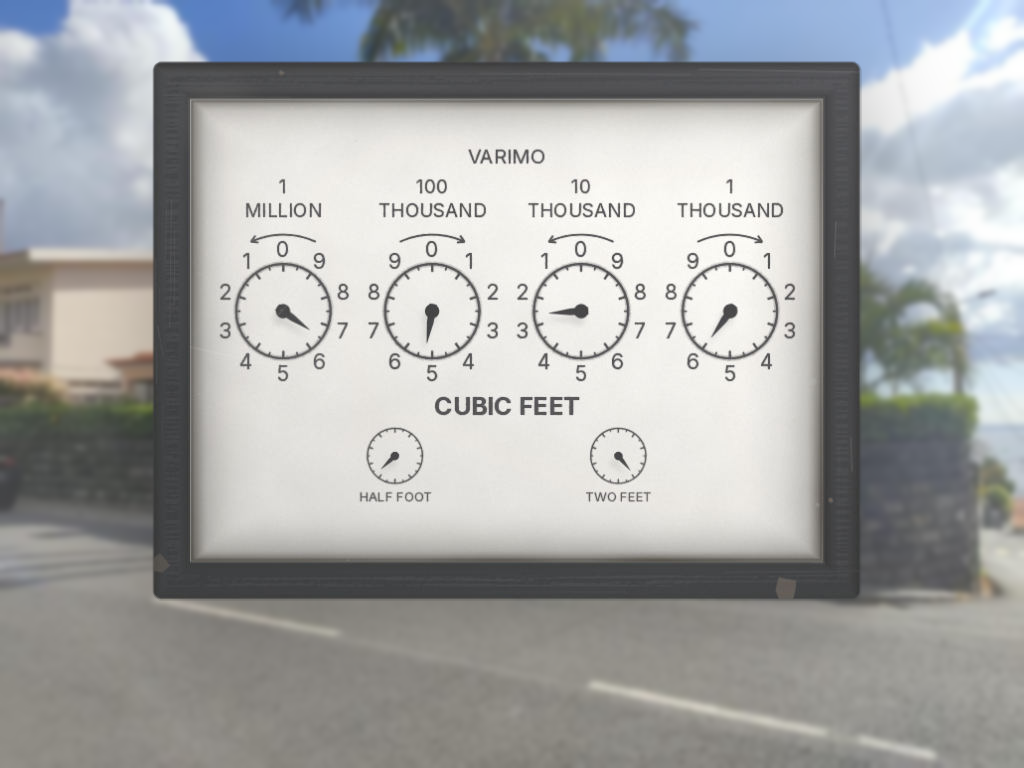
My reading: 652600 ft³
